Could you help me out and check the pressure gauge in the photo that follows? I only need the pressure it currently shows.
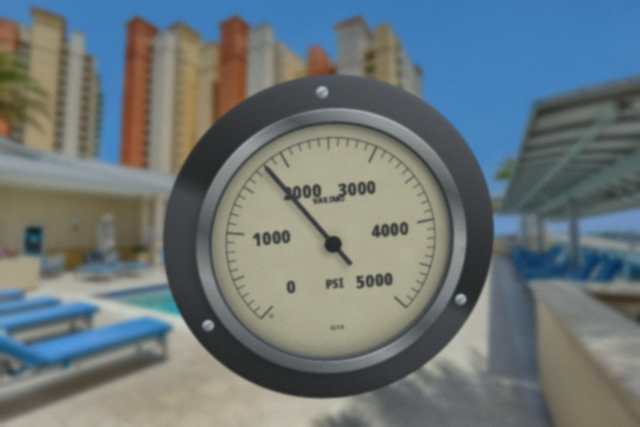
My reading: 1800 psi
